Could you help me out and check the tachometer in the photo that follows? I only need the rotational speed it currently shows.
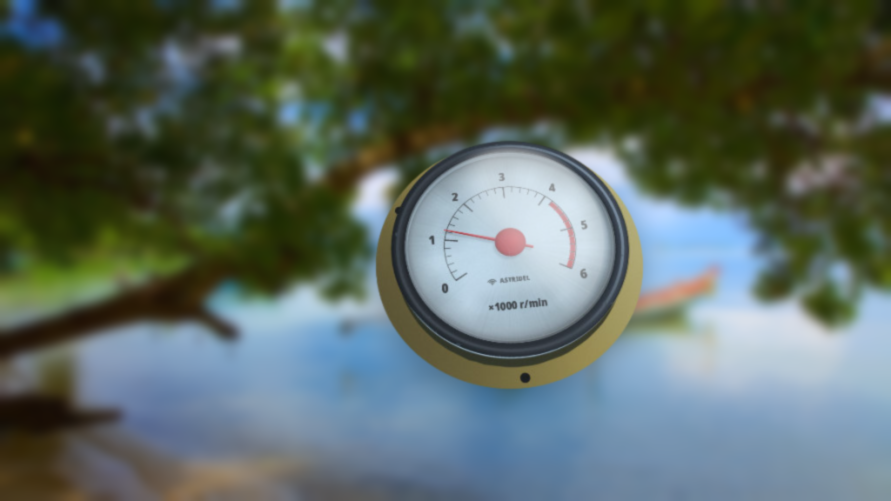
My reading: 1200 rpm
